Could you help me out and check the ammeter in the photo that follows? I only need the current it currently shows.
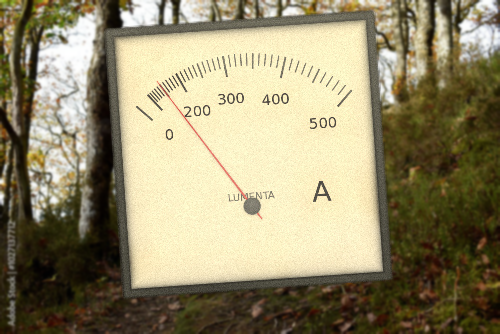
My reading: 150 A
